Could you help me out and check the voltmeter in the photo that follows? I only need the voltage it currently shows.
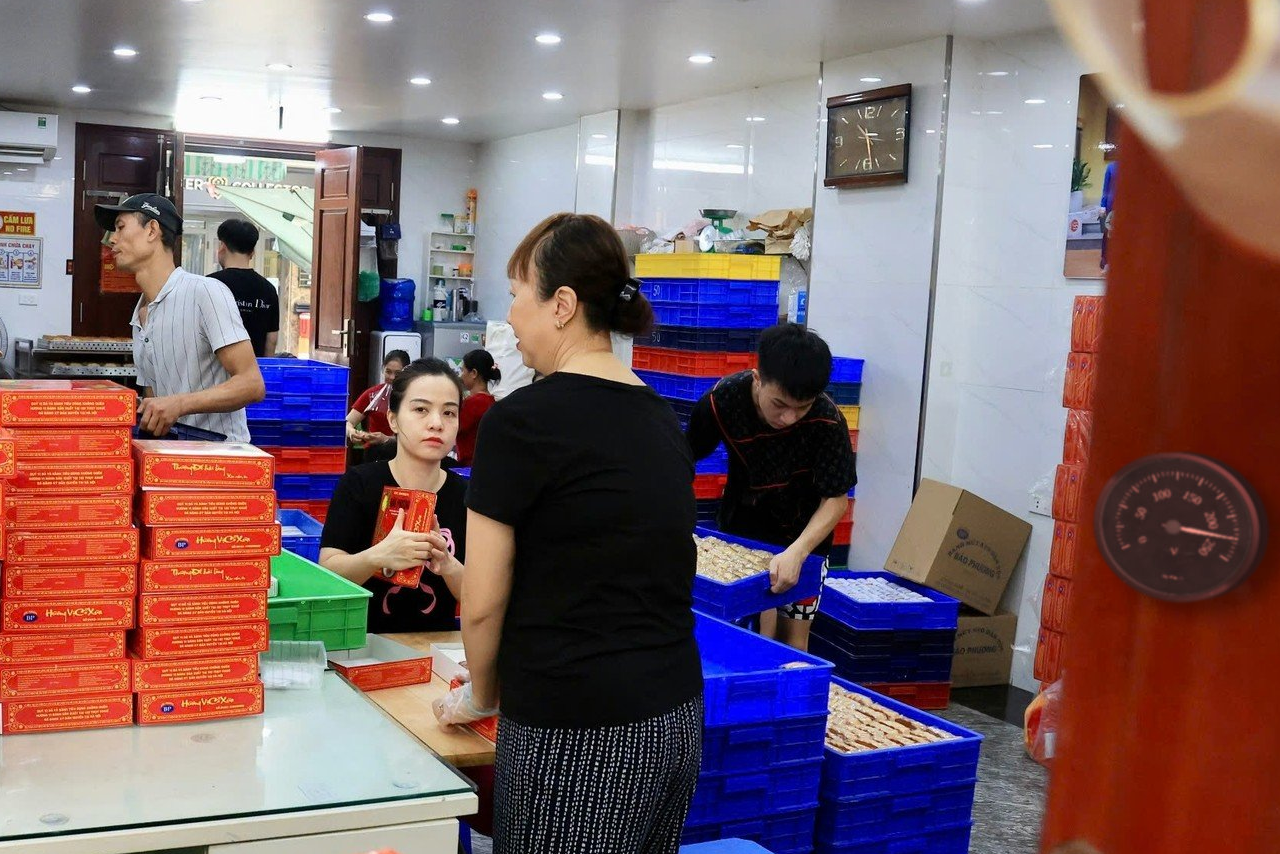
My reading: 225 V
